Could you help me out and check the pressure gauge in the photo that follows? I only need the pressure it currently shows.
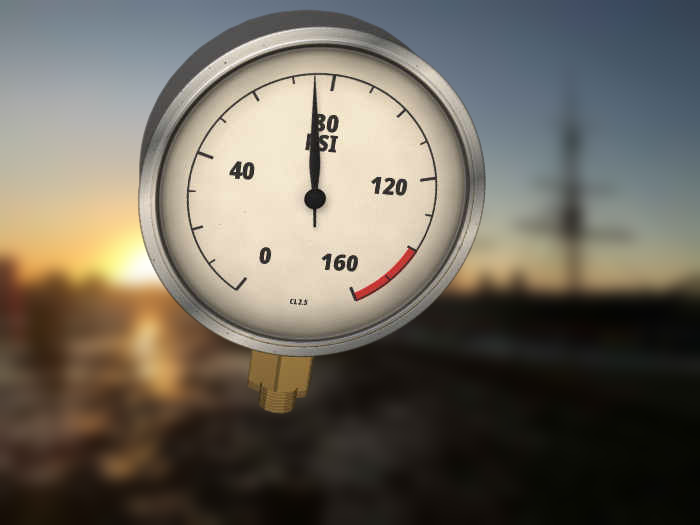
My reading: 75 psi
